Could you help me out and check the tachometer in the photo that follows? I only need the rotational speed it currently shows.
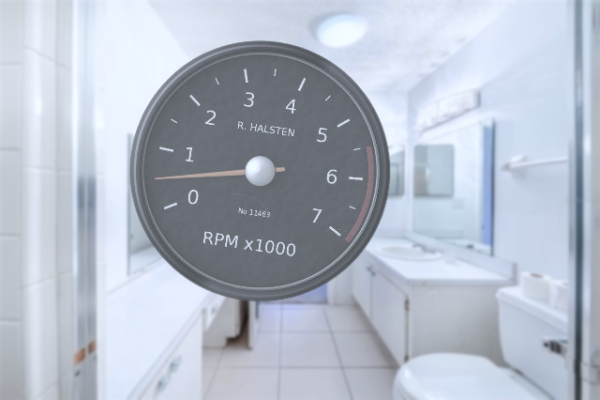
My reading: 500 rpm
